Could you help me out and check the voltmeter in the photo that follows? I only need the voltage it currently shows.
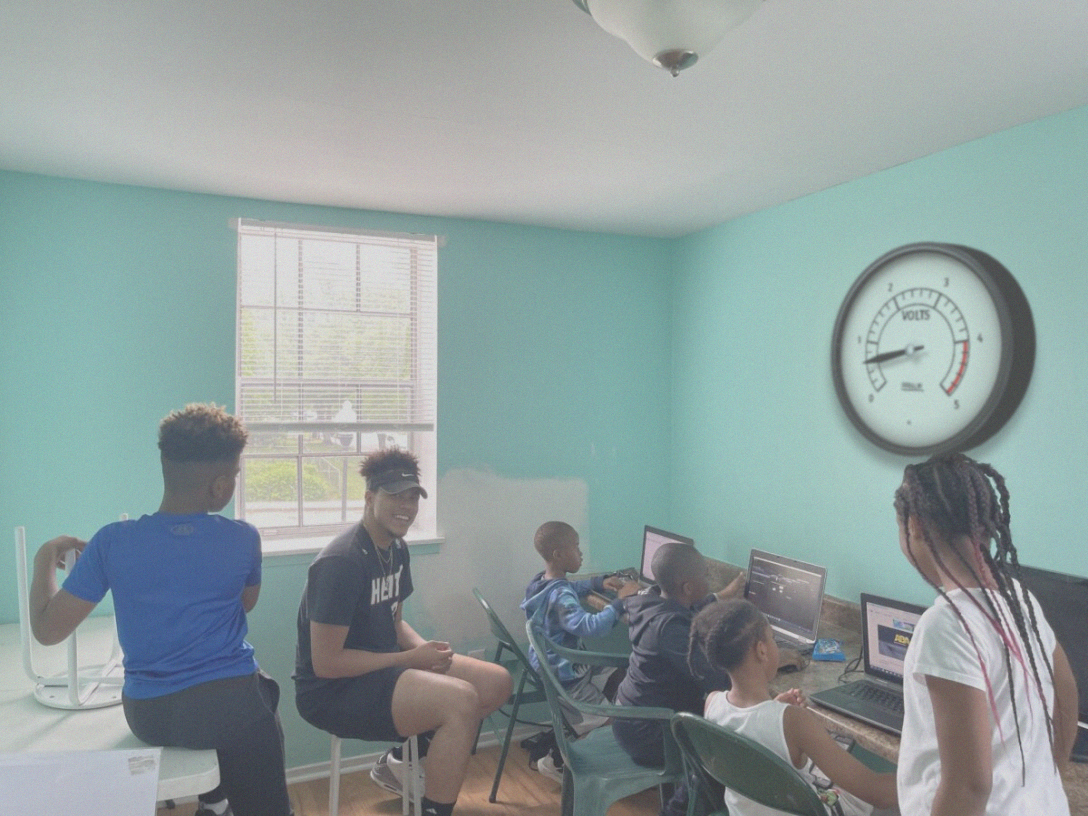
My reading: 0.6 V
